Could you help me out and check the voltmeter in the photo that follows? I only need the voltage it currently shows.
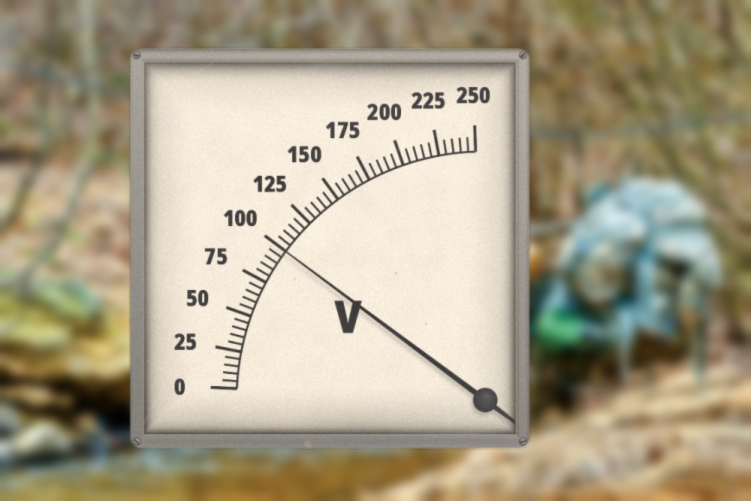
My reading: 100 V
